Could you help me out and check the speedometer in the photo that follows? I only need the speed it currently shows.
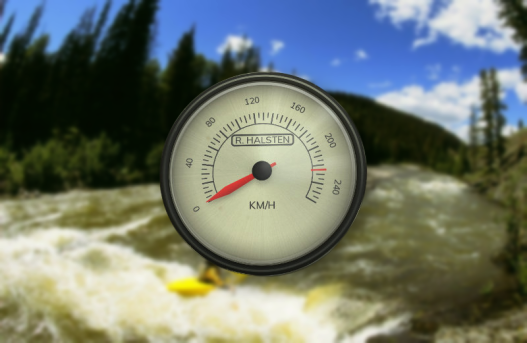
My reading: 0 km/h
